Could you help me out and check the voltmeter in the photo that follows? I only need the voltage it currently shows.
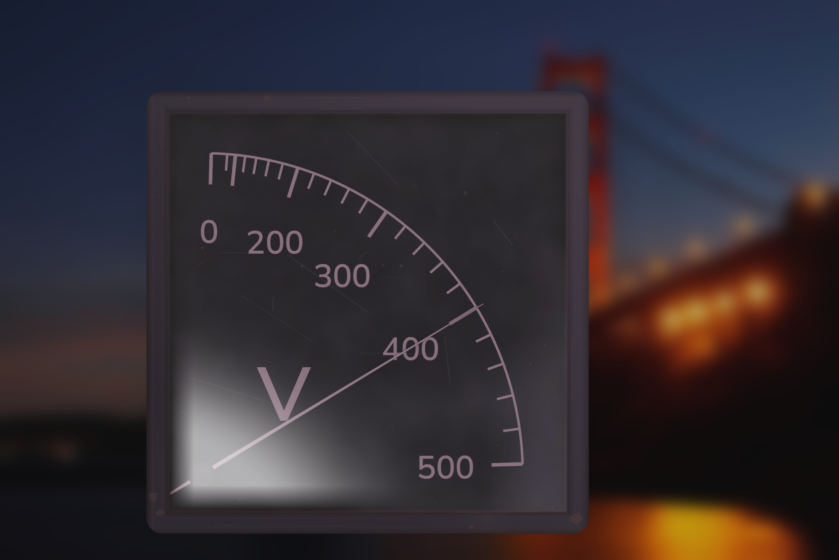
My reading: 400 V
